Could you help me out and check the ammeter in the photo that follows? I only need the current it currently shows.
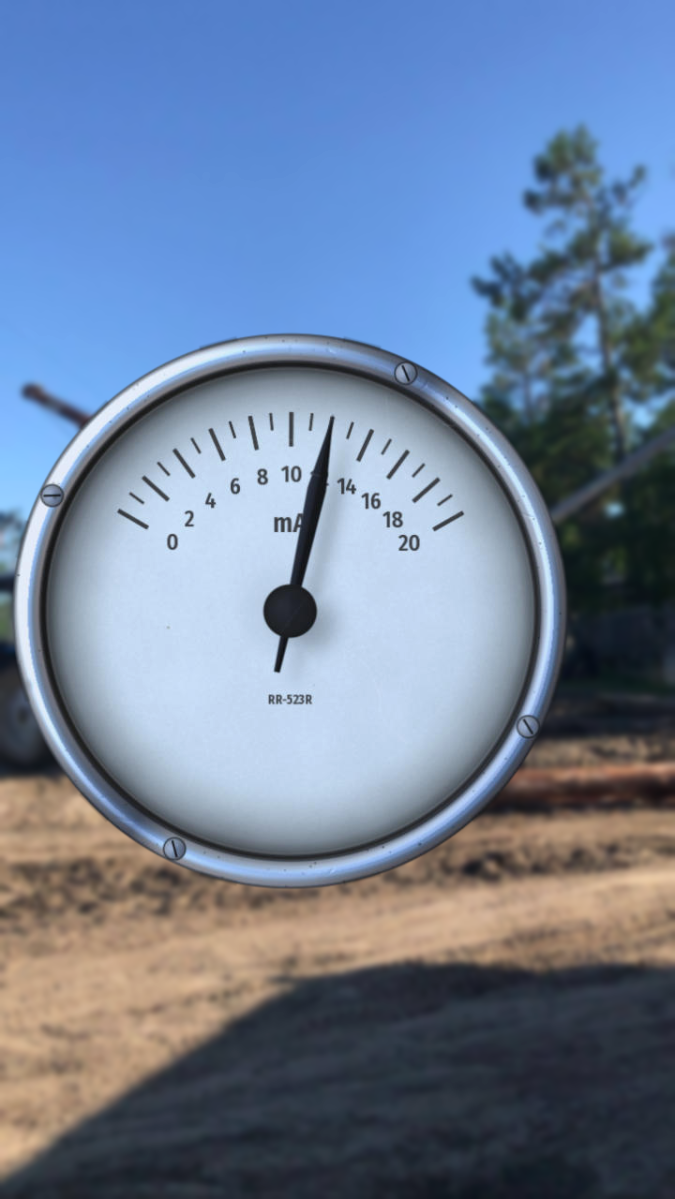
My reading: 12 mA
